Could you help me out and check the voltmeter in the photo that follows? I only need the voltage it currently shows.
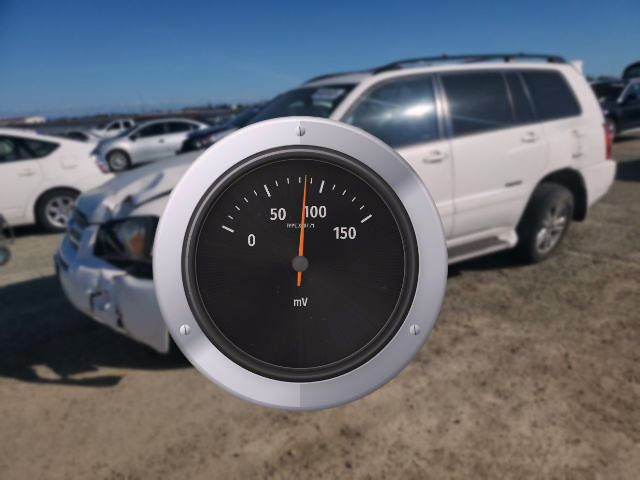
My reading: 85 mV
